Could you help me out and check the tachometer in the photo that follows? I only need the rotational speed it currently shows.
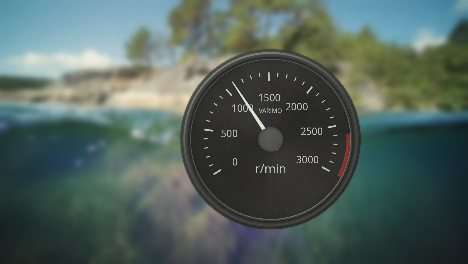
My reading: 1100 rpm
